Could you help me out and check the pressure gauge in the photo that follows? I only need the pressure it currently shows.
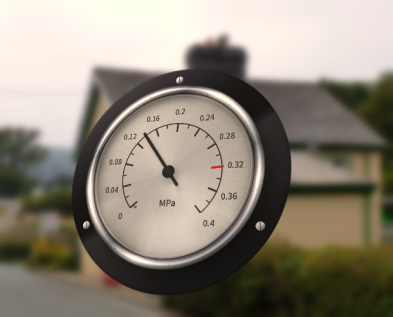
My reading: 0.14 MPa
